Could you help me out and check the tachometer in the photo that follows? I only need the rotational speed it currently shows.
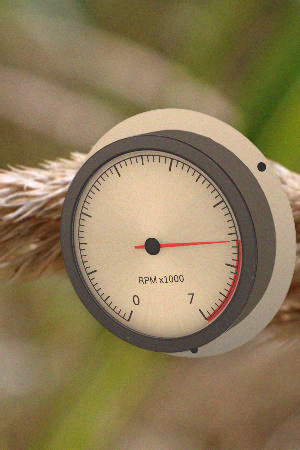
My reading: 5600 rpm
